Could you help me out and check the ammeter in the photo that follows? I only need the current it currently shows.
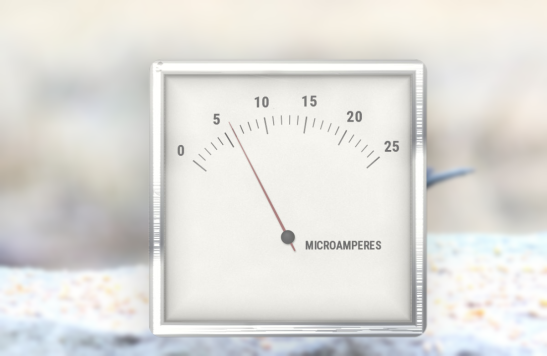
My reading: 6 µA
